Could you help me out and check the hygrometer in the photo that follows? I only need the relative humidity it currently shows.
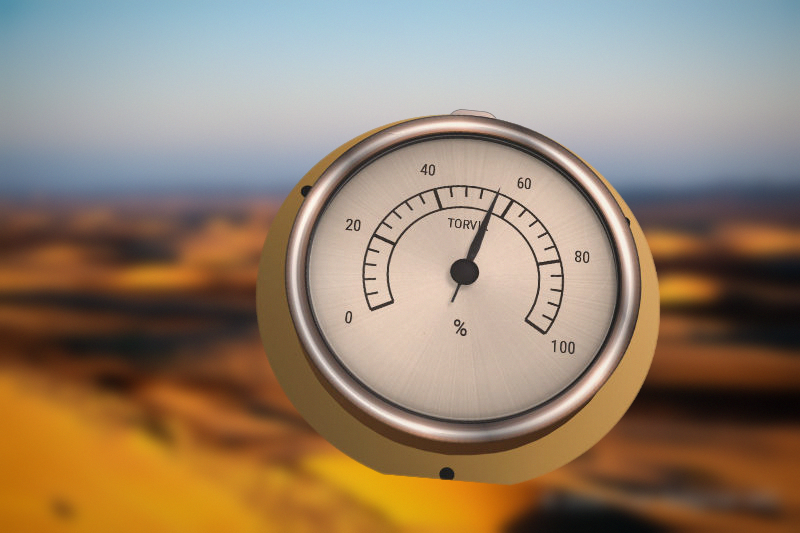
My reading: 56 %
